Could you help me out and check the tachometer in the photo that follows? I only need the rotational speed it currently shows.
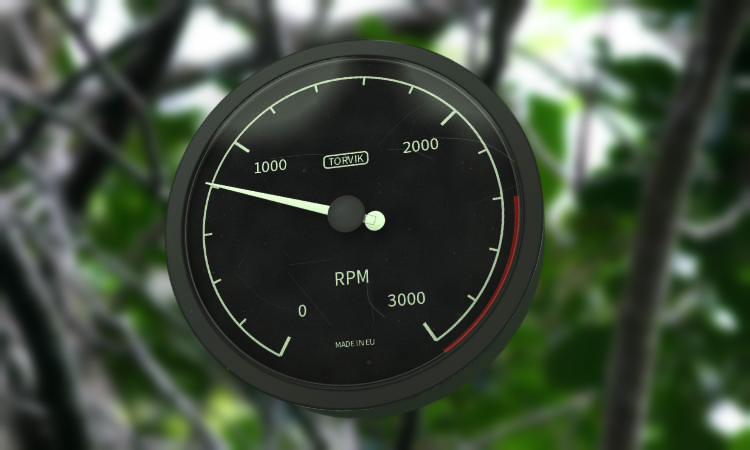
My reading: 800 rpm
